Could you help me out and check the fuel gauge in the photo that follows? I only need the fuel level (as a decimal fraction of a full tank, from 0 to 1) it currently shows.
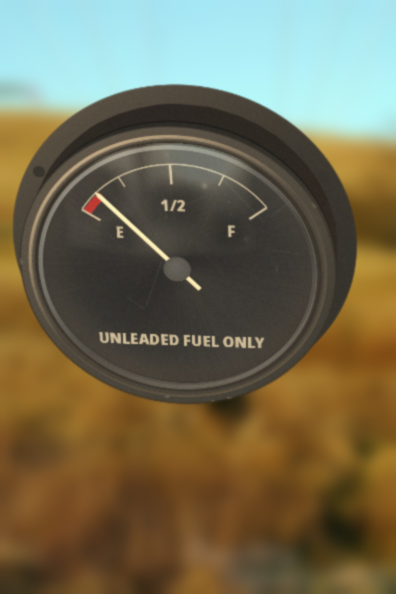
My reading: 0.125
